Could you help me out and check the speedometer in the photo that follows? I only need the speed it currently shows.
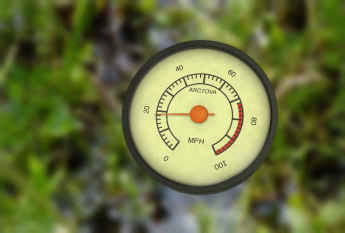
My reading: 18 mph
